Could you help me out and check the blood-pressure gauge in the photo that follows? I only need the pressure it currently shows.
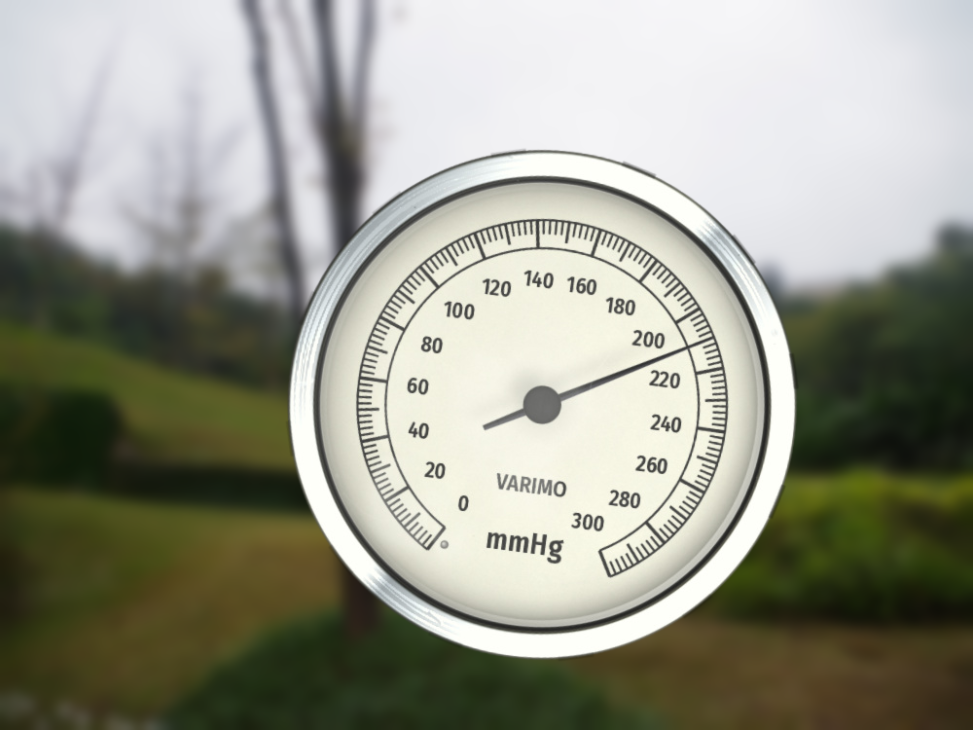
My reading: 210 mmHg
